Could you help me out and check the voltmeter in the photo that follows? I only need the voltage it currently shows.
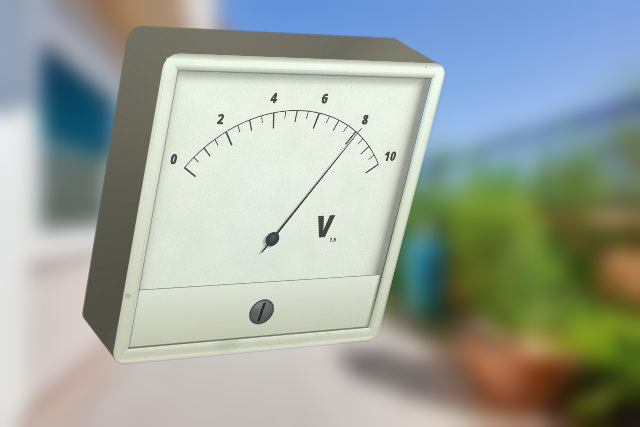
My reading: 8 V
